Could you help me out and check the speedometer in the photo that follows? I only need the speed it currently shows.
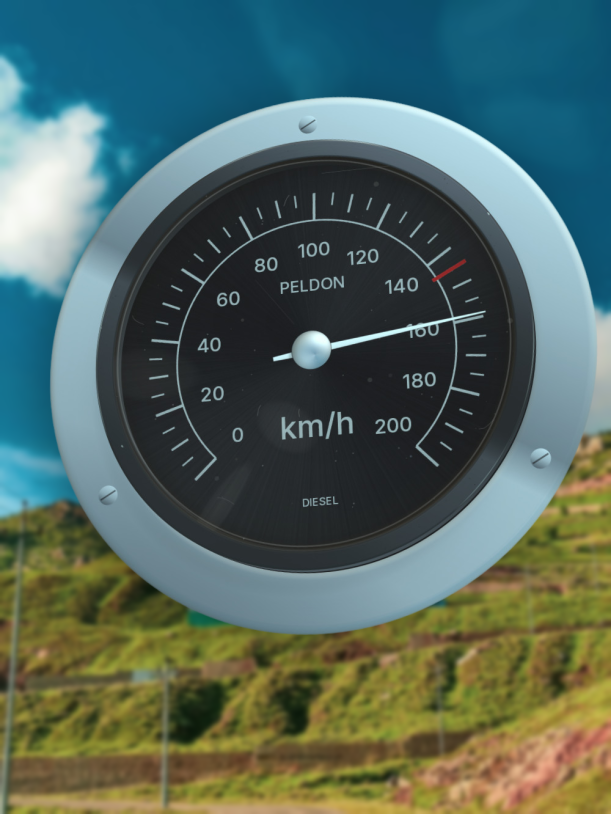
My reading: 160 km/h
